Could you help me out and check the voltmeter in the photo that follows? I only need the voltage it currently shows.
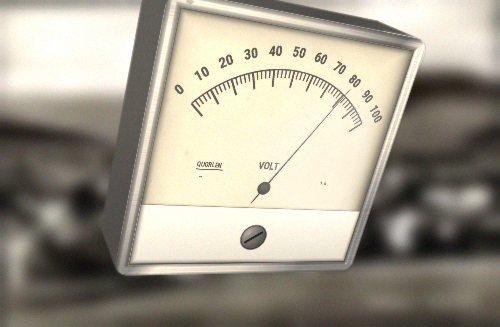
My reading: 80 V
